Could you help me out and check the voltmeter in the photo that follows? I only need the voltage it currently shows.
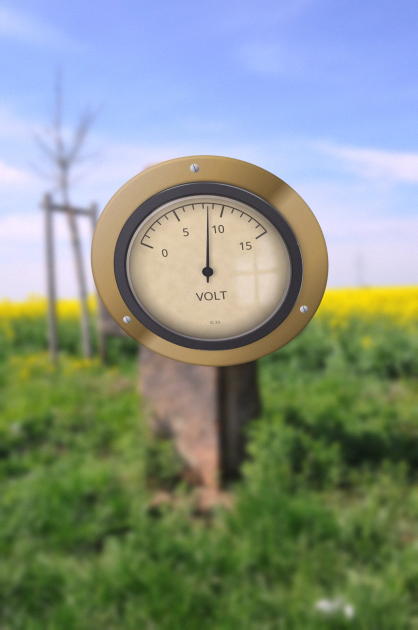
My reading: 8.5 V
